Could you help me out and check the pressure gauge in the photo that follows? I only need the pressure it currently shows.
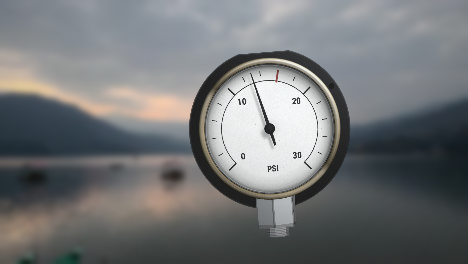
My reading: 13 psi
